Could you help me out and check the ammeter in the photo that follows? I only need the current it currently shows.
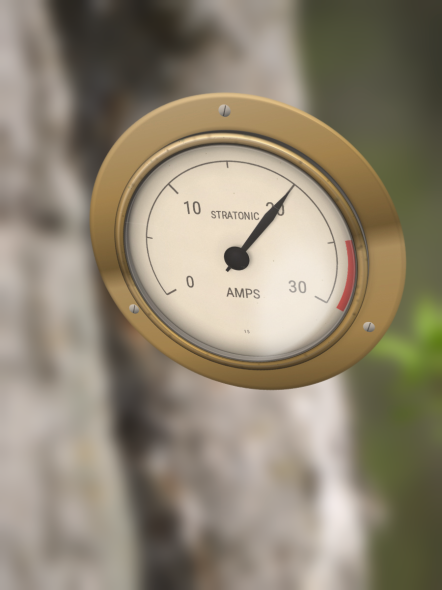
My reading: 20 A
